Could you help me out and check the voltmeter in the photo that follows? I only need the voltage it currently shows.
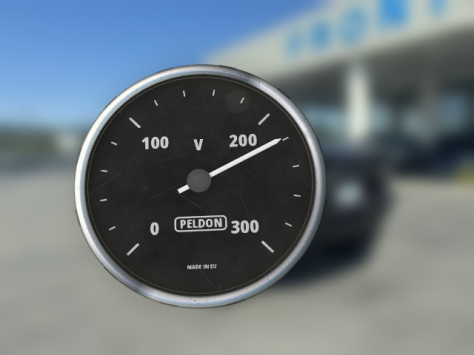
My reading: 220 V
